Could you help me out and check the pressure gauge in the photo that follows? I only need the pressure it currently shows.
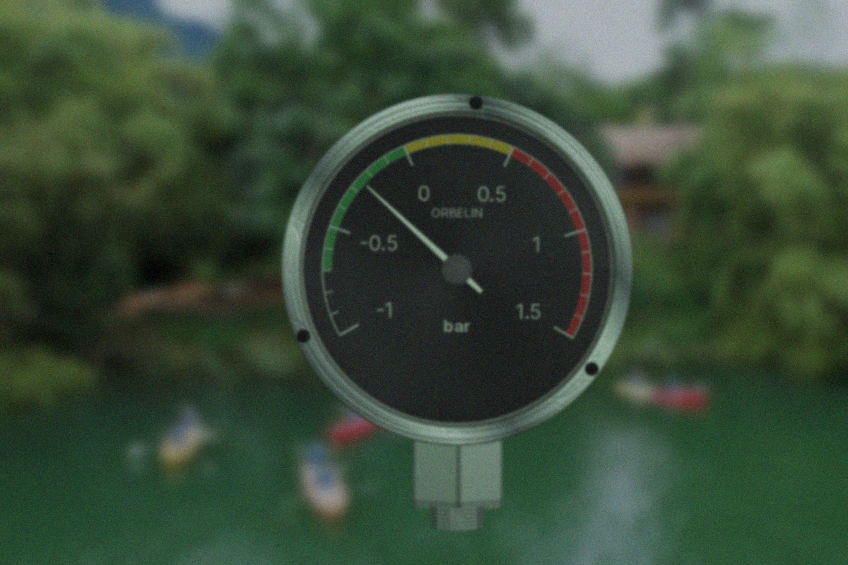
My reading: -0.25 bar
